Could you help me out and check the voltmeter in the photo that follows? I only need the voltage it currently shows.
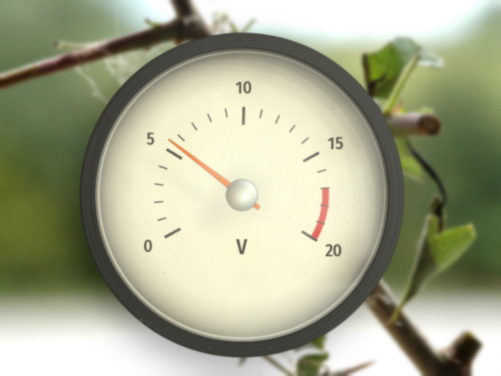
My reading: 5.5 V
